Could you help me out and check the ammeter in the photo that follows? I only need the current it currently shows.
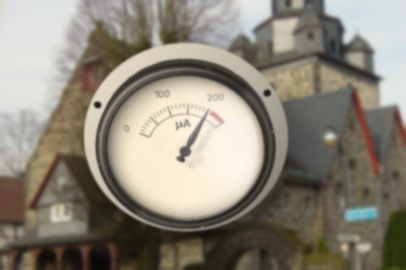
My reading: 200 µA
